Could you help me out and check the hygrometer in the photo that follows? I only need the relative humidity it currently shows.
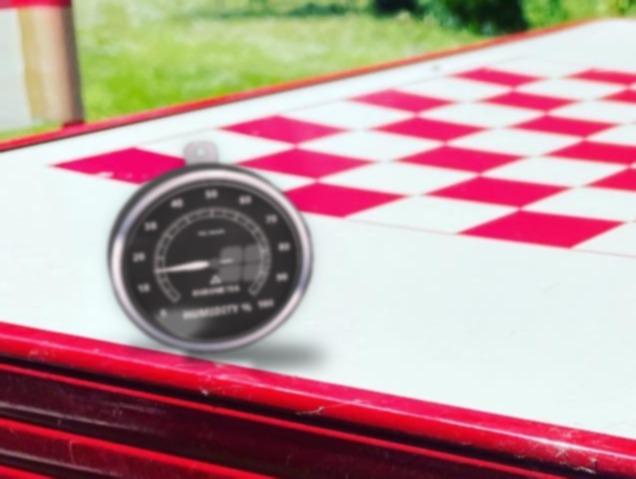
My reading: 15 %
